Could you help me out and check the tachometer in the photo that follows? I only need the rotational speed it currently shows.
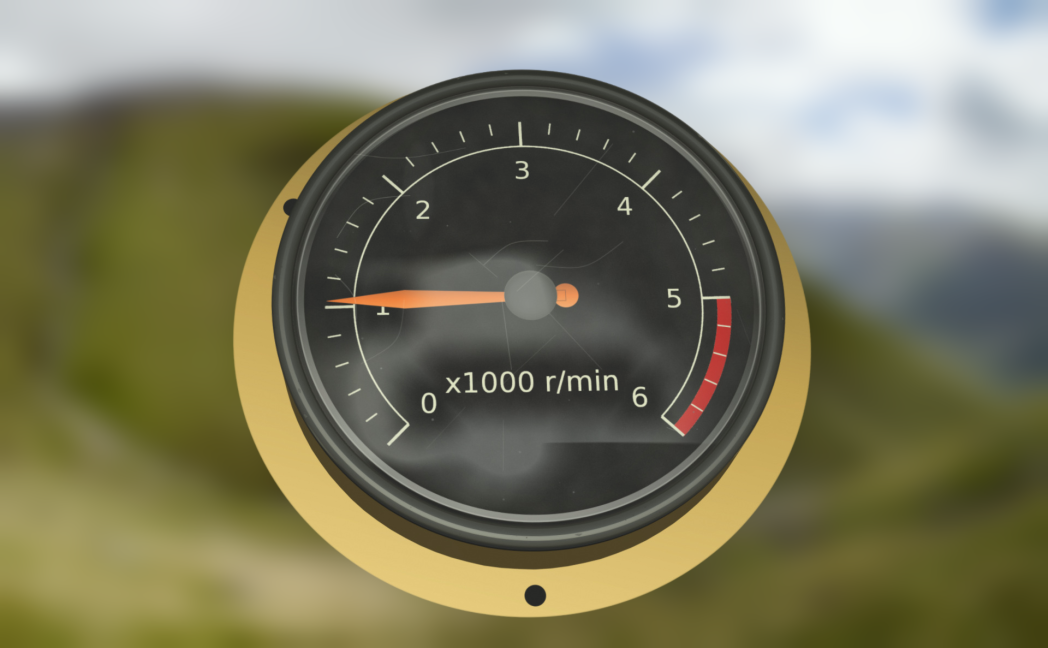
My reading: 1000 rpm
